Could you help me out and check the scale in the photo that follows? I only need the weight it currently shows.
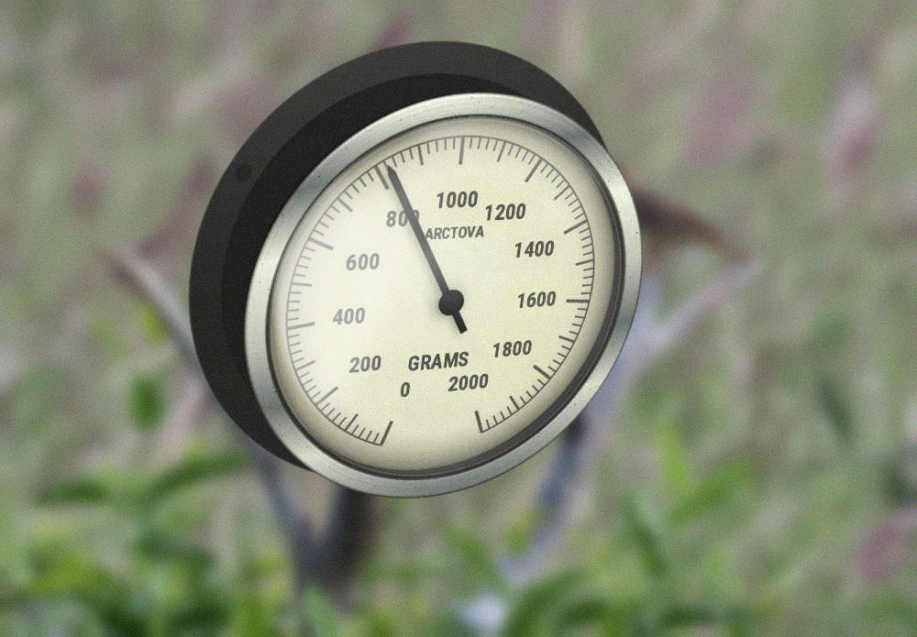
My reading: 820 g
